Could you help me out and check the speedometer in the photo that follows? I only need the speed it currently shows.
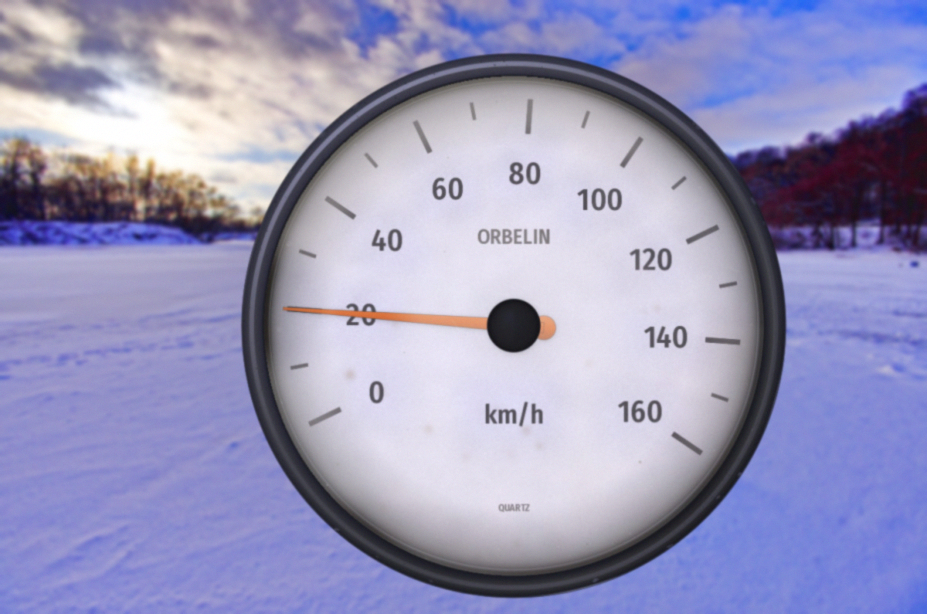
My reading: 20 km/h
